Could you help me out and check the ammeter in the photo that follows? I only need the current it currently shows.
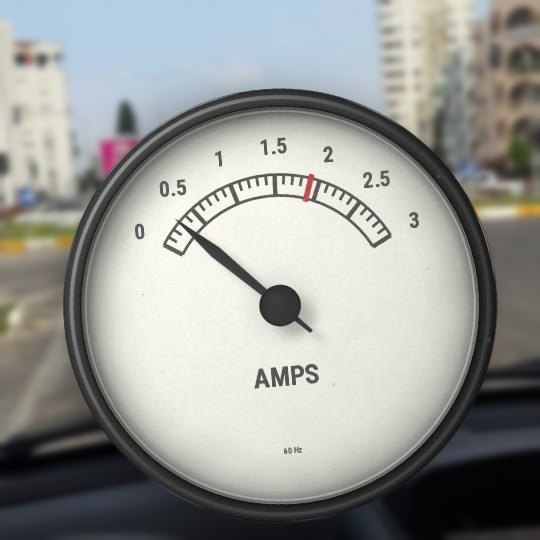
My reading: 0.3 A
